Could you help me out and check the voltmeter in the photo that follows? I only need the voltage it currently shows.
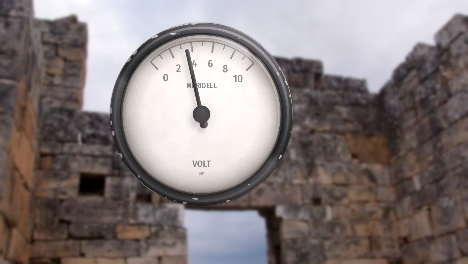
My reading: 3.5 V
